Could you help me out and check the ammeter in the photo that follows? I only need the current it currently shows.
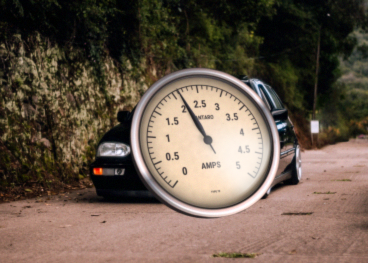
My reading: 2.1 A
